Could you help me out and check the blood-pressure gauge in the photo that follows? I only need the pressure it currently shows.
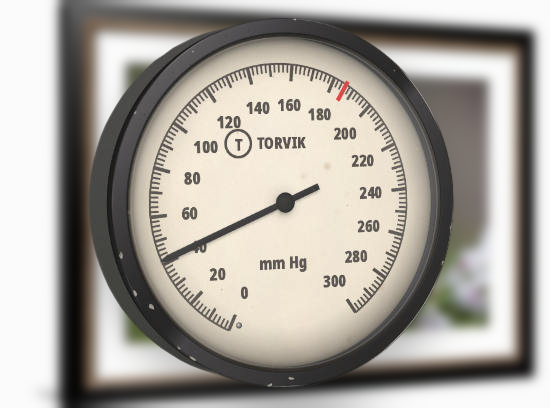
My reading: 42 mmHg
